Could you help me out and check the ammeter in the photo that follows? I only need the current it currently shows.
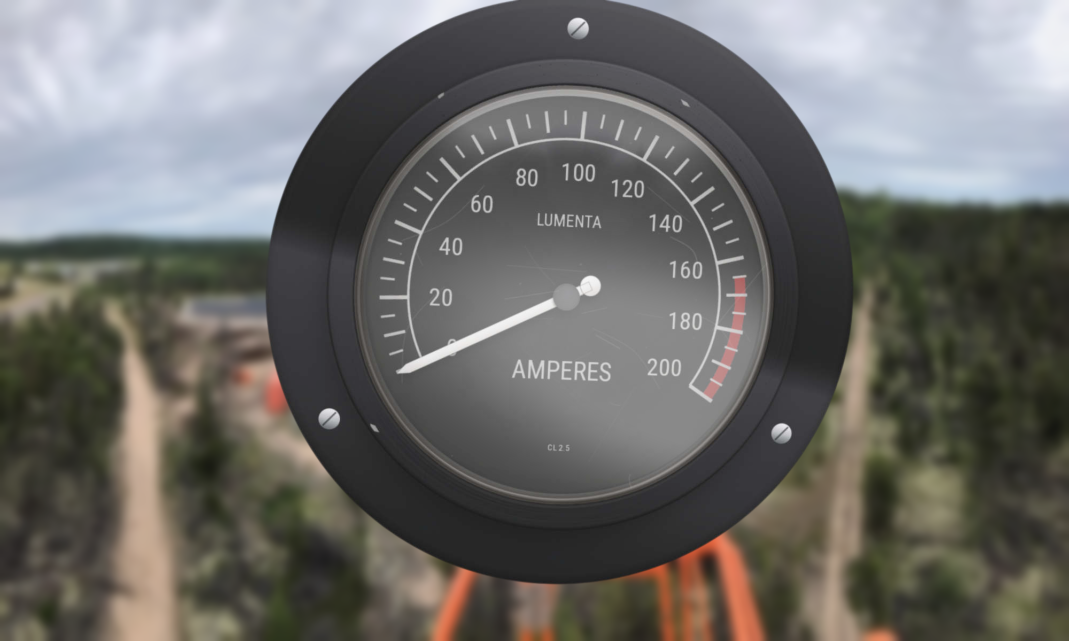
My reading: 0 A
